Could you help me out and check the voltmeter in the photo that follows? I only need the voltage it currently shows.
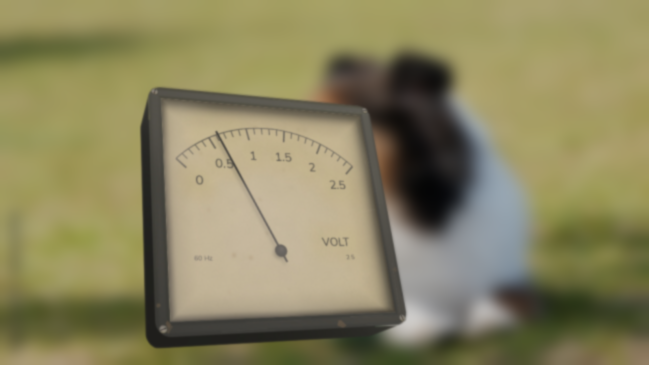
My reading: 0.6 V
